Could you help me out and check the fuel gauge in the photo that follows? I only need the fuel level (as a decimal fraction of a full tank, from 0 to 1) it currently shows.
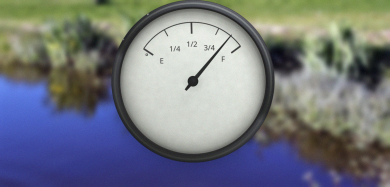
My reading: 0.875
